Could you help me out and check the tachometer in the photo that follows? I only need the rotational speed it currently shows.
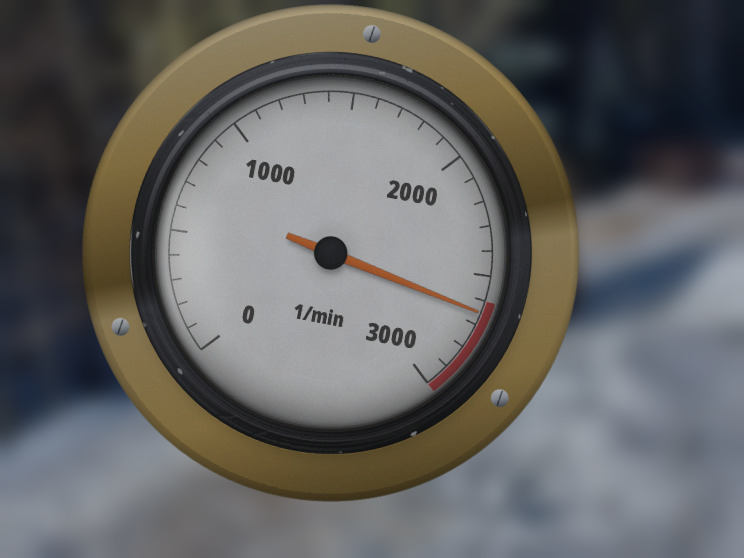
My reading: 2650 rpm
